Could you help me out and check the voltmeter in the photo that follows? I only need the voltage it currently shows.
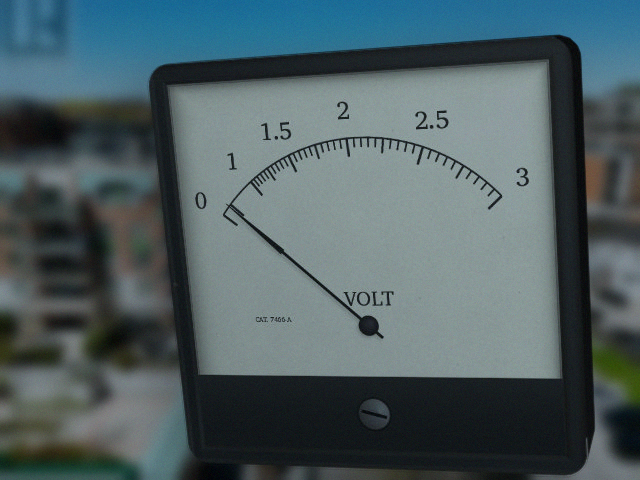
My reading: 0.5 V
